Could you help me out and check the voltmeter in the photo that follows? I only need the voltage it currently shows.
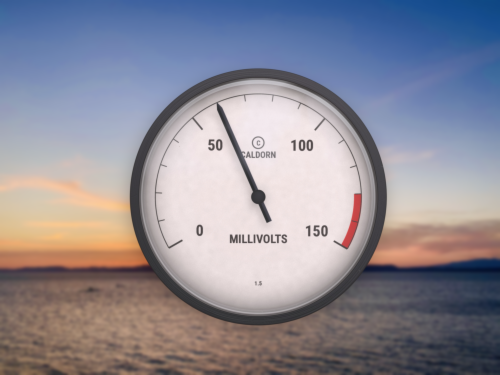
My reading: 60 mV
